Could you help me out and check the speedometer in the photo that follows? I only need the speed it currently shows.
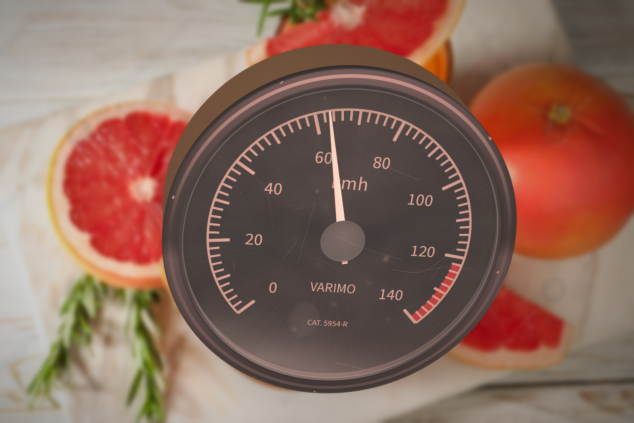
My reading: 63 km/h
